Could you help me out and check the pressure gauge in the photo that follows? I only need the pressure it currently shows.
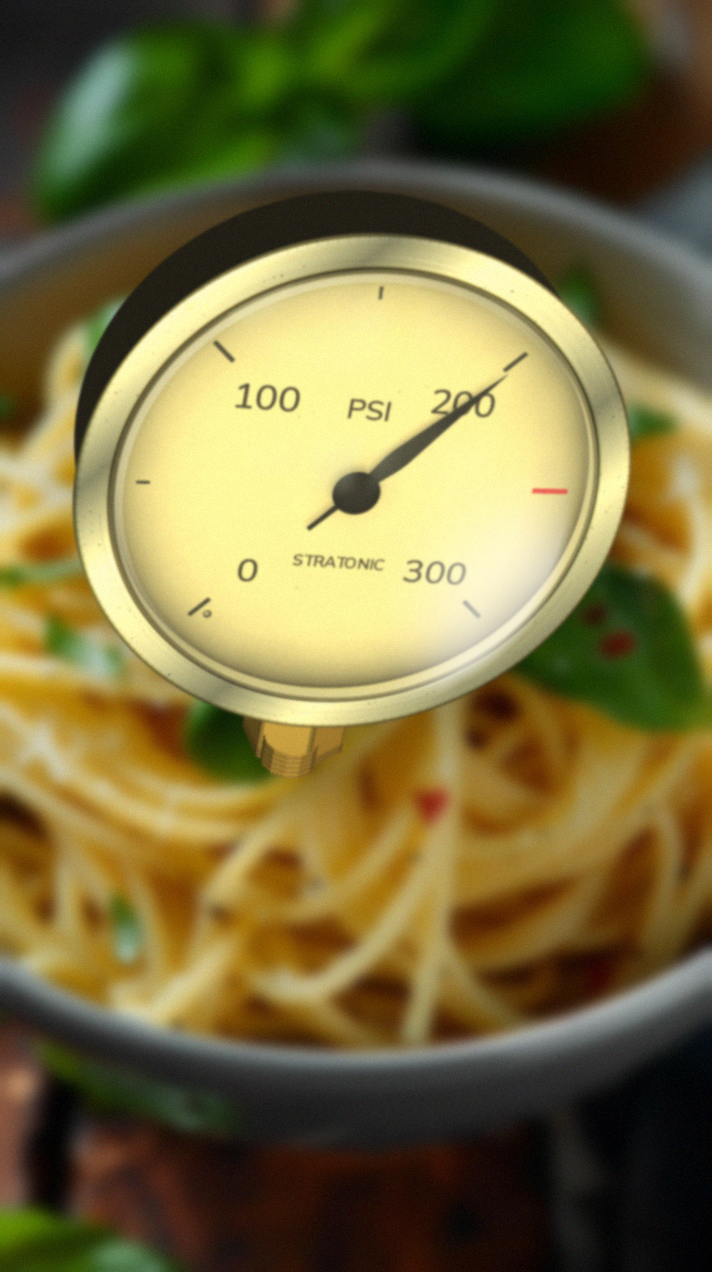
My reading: 200 psi
